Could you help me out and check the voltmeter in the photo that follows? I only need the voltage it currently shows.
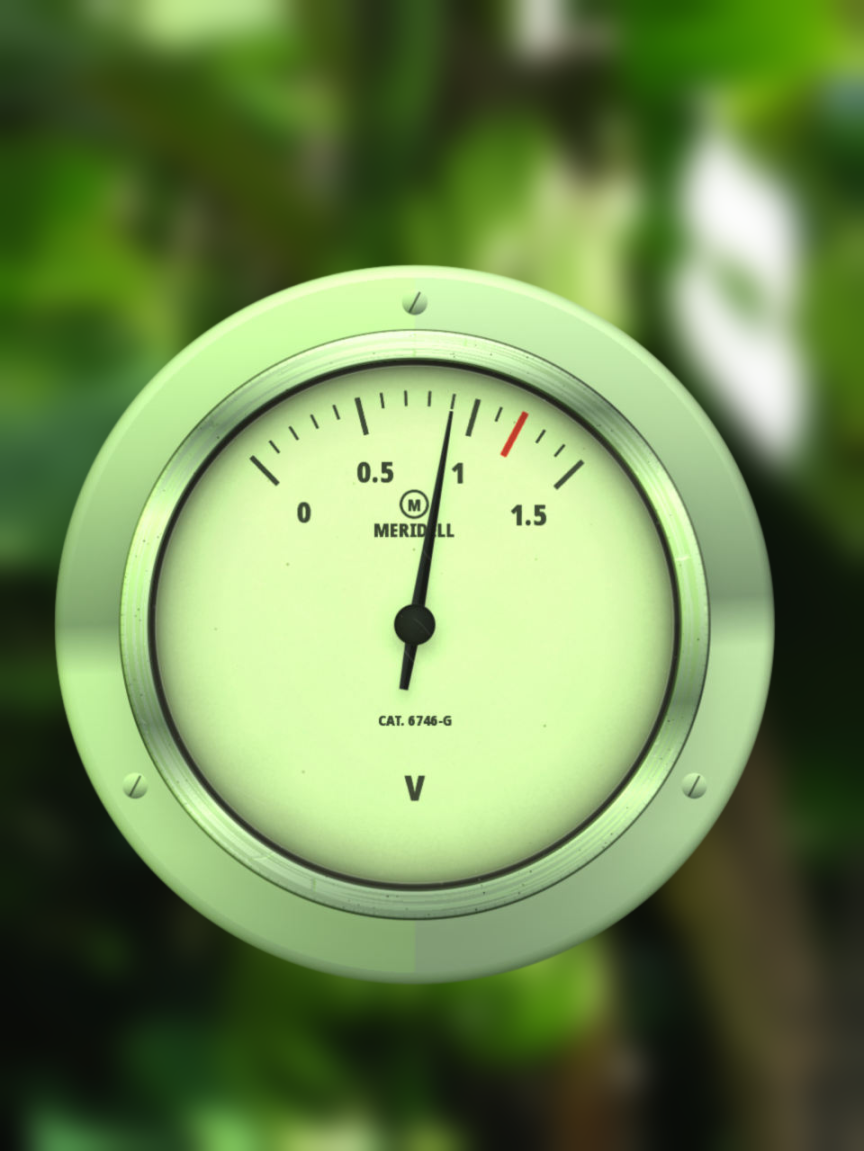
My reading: 0.9 V
